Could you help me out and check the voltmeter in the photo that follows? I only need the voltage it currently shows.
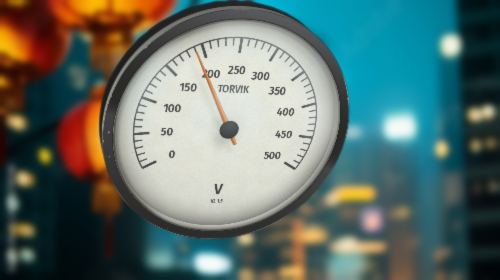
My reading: 190 V
